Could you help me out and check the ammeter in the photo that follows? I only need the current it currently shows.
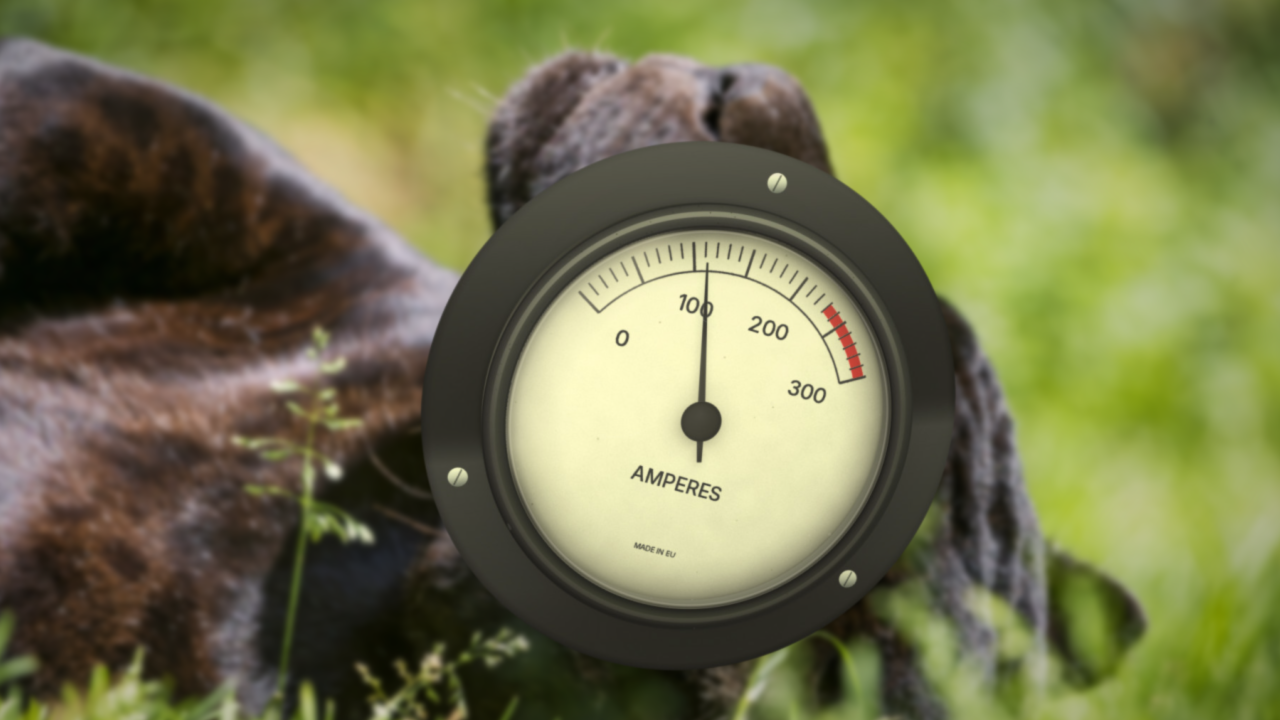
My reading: 110 A
